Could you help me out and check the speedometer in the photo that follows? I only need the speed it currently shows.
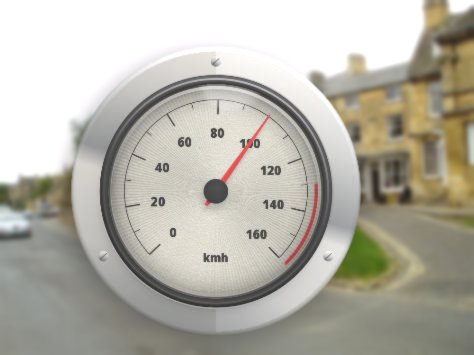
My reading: 100 km/h
